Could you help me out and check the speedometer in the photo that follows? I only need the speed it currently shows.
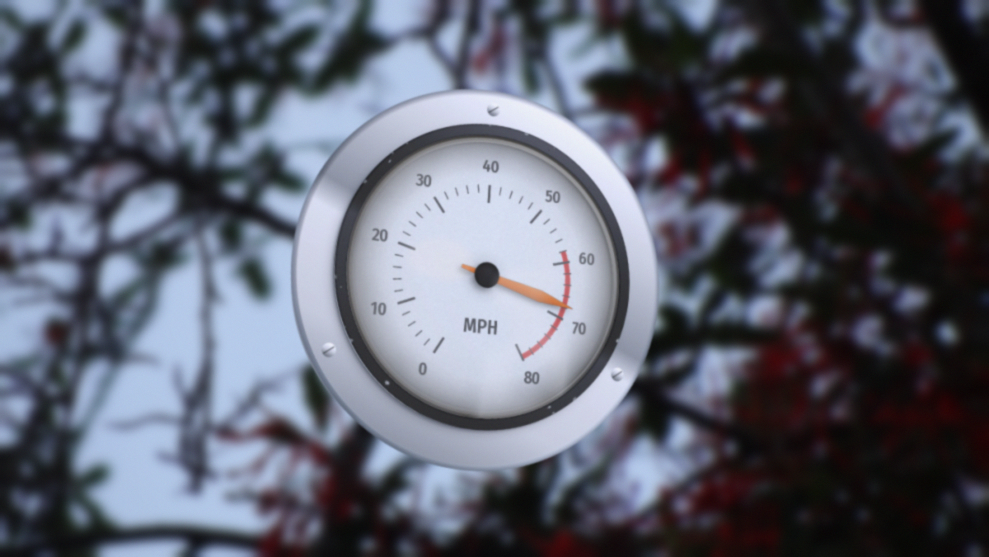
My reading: 68 mph
